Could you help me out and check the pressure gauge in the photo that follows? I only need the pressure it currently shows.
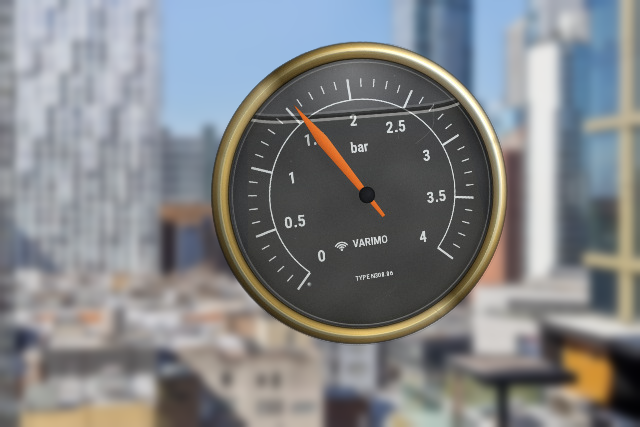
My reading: 1.55 bar
